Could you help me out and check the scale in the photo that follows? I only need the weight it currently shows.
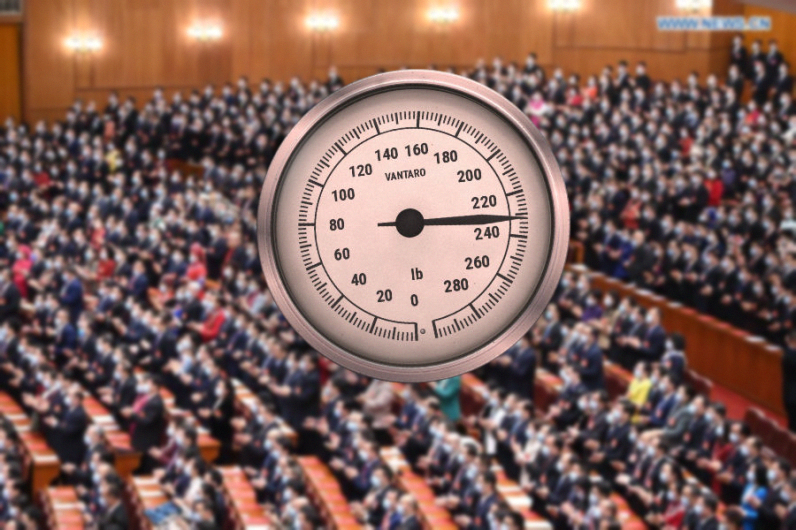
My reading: 232 lb
